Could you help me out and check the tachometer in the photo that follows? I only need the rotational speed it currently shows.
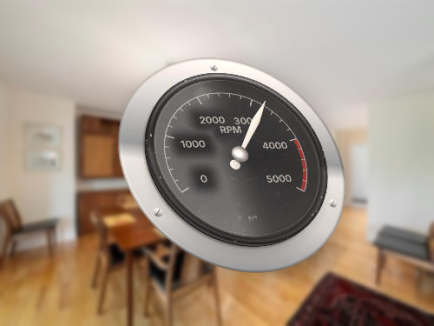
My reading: 3200 rpm
